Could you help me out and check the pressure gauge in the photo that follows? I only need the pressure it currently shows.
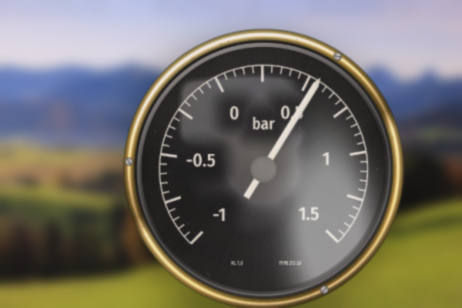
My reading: 0.55 bar
